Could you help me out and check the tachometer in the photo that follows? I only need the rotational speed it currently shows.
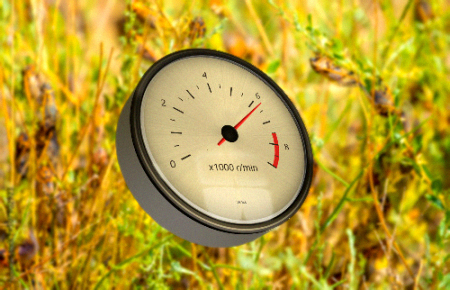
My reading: 6250 rpm
